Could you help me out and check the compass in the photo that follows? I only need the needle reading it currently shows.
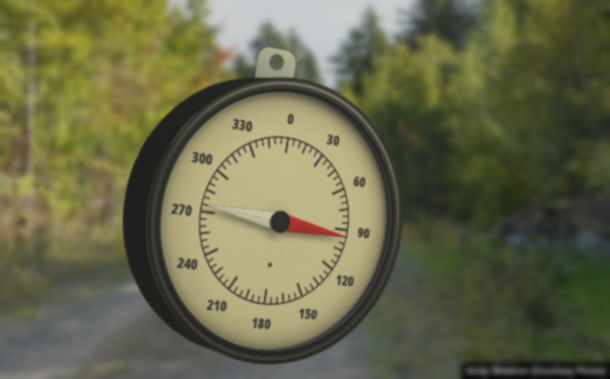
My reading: 95 °
